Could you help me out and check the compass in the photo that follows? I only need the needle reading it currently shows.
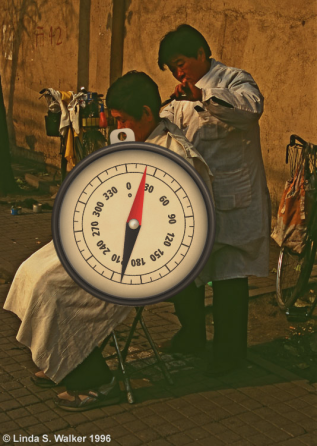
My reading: 20 °
